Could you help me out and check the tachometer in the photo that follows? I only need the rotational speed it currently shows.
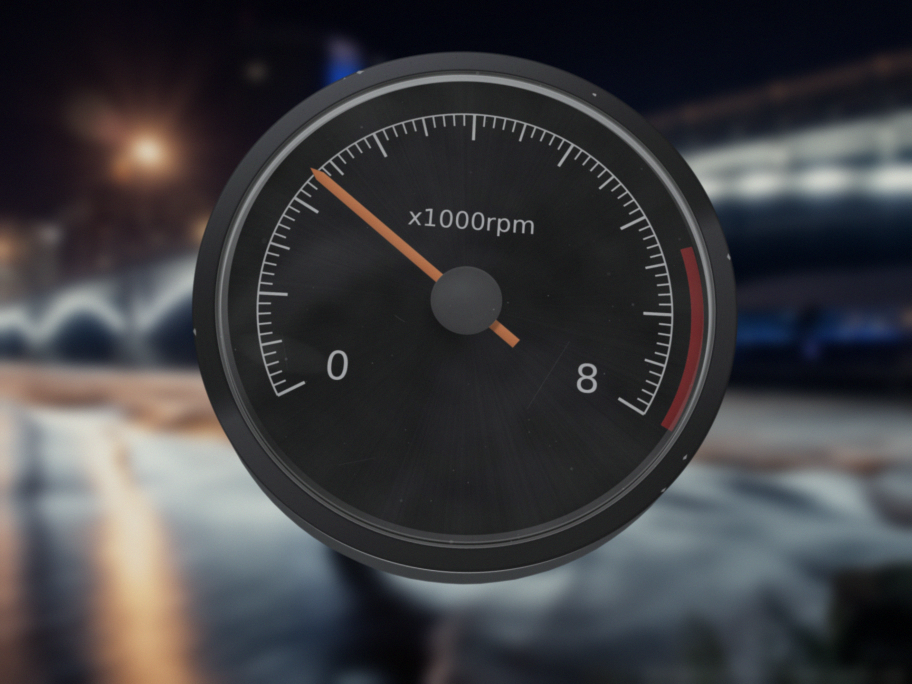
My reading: 2300 rpm
